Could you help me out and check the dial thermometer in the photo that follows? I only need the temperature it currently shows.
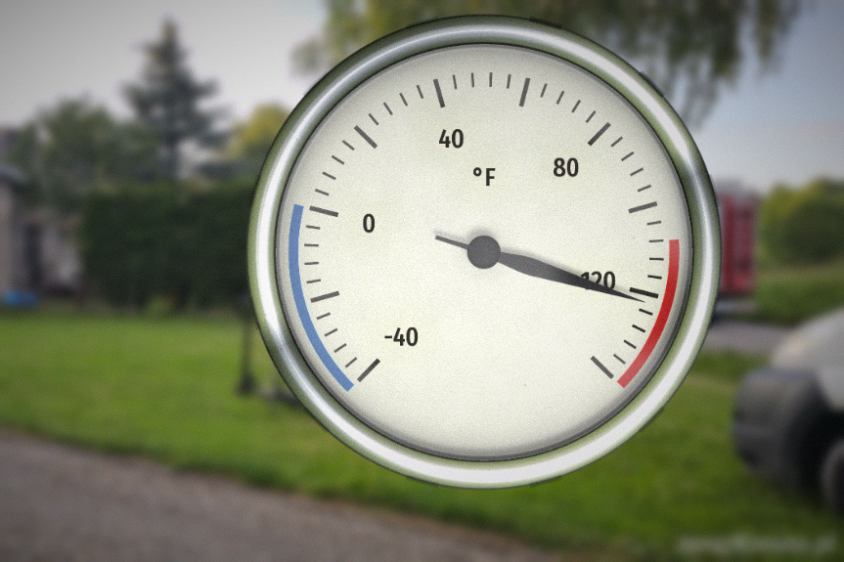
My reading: 122 °F
